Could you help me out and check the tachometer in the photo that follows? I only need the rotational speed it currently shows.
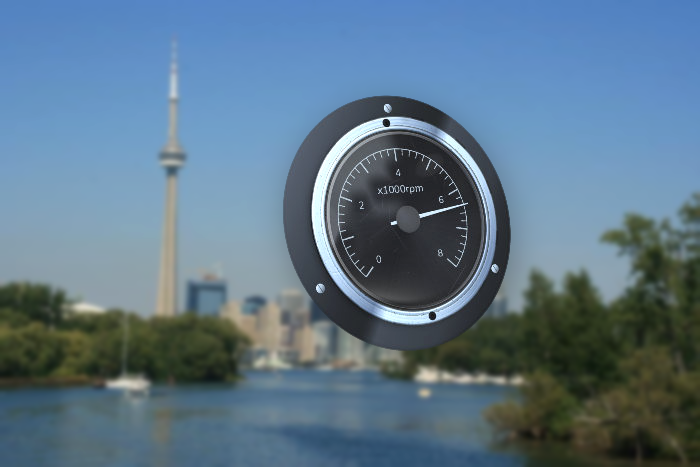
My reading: 6400 rpm
